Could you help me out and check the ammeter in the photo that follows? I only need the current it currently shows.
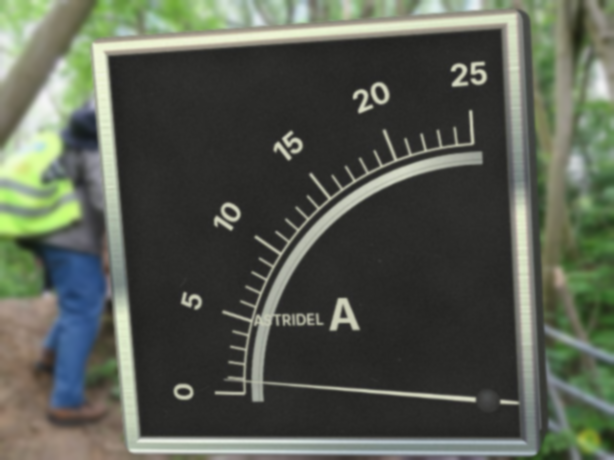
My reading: 1 A
